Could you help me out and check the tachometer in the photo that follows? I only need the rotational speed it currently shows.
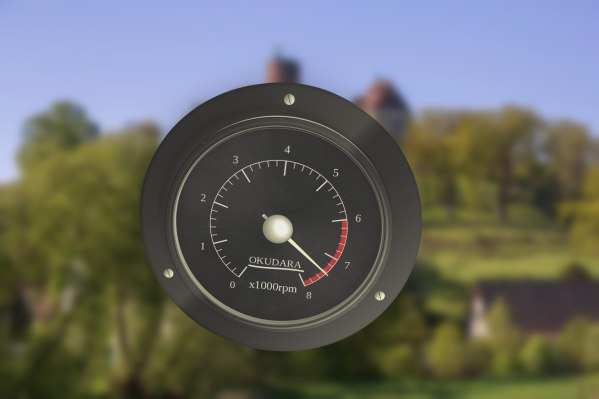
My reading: 7400 rpm
